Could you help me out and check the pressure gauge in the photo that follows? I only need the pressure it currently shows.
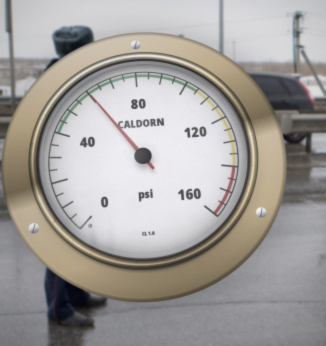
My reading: 60 psi
